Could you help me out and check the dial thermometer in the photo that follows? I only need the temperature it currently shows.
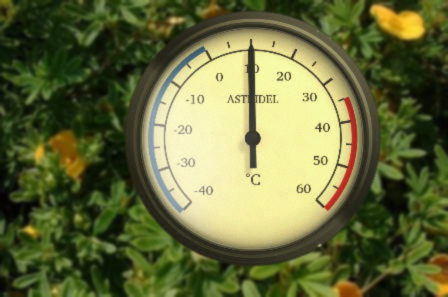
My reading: 10 °C
